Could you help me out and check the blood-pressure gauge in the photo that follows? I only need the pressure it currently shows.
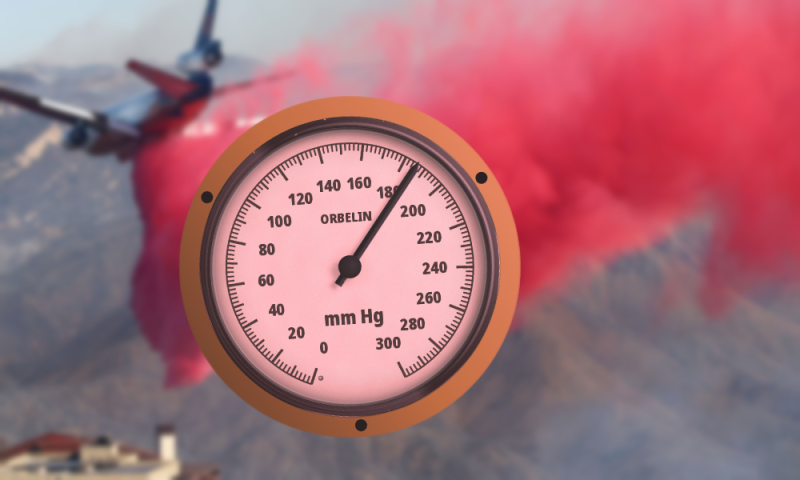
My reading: 186 mmHg
